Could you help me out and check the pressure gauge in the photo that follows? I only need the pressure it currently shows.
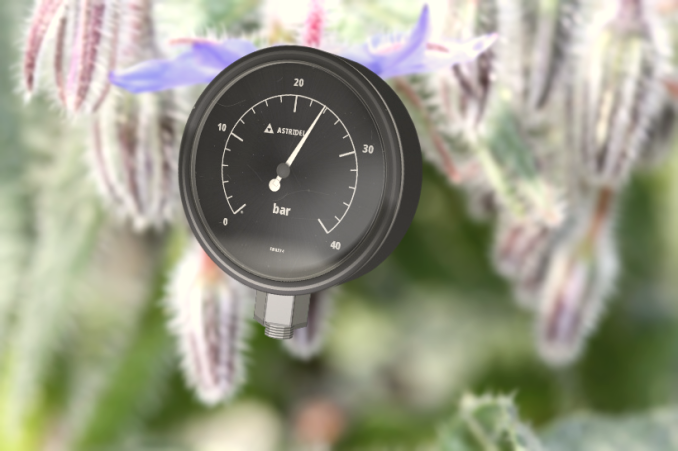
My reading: 24 bar
